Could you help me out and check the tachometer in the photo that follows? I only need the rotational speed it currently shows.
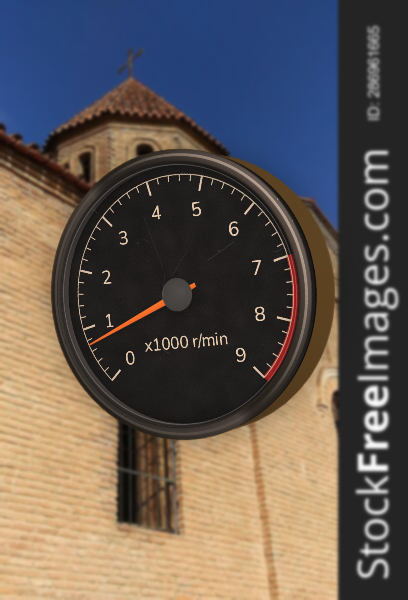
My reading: 700 rpm
